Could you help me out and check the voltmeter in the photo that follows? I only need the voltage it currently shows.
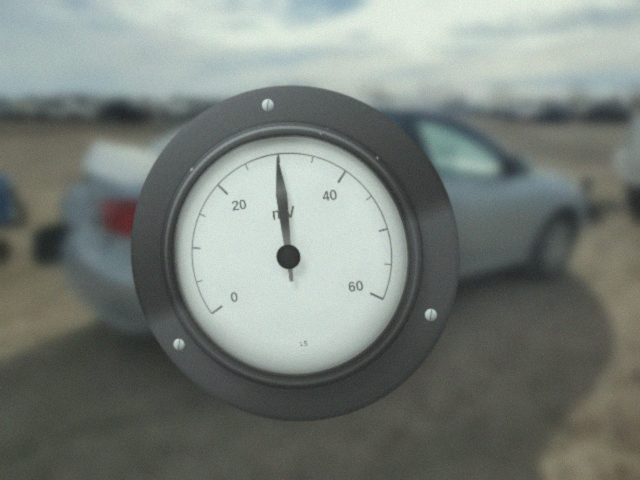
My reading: 30 mV
